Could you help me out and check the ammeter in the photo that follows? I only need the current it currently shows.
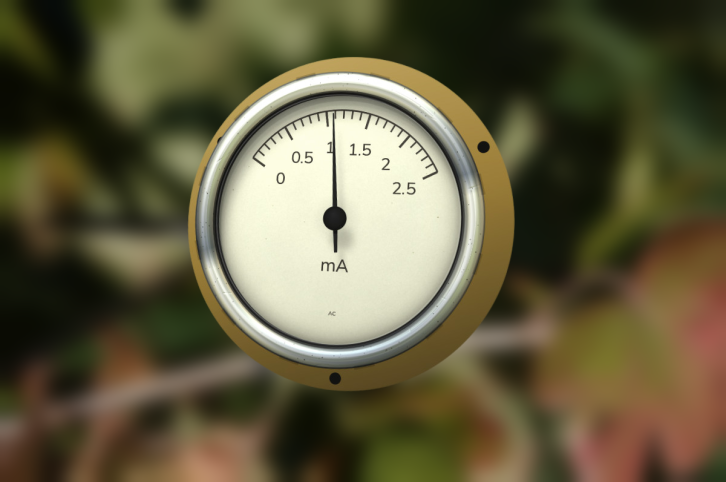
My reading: 1.1 mA
